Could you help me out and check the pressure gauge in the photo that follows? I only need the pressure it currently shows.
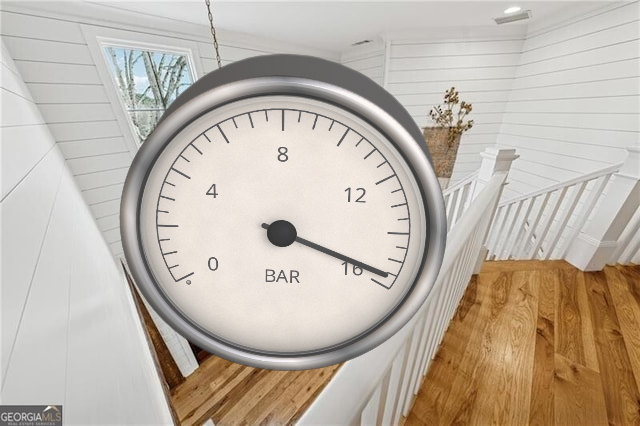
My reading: 15.5 bar
